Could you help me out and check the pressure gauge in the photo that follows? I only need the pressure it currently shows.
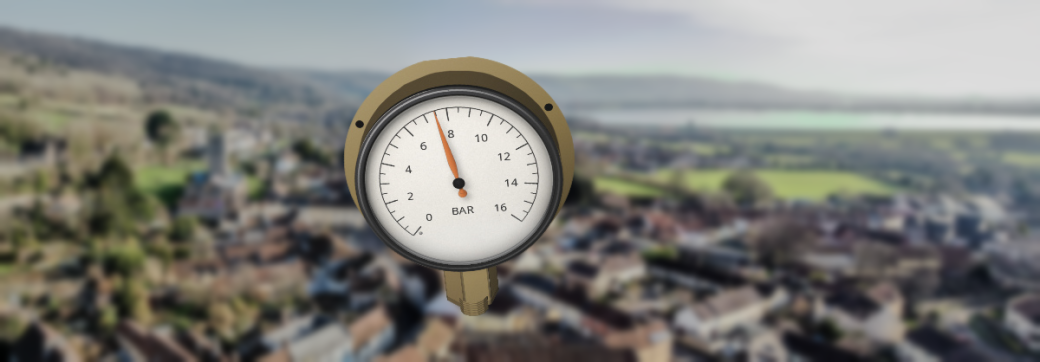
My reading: 7.5 bar
